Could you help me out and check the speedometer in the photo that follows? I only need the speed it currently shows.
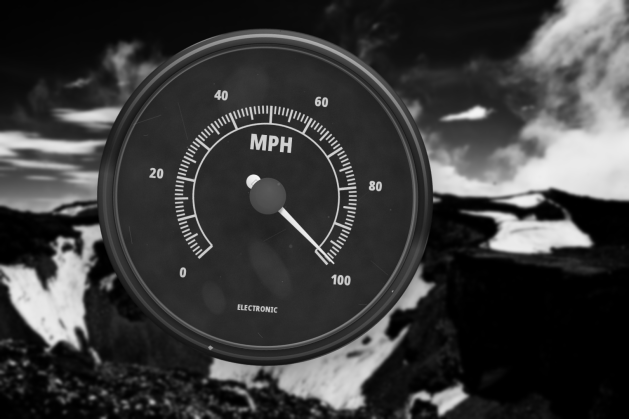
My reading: 99 mph
